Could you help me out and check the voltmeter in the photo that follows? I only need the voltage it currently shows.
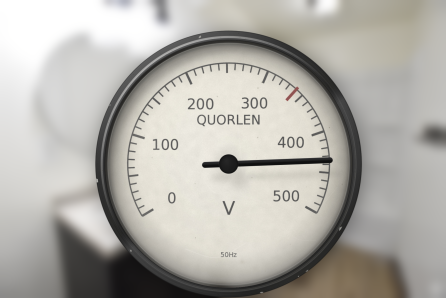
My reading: 435 V
